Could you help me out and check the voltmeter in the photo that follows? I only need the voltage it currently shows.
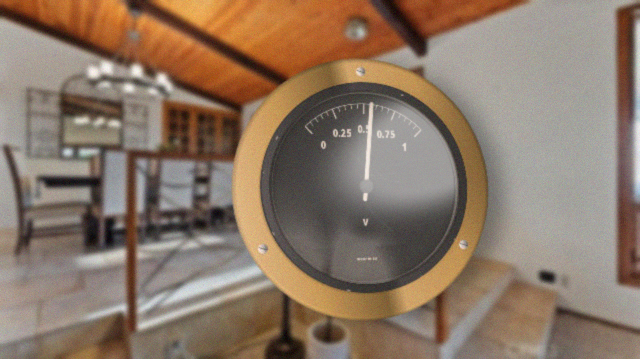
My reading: 0.55 V
